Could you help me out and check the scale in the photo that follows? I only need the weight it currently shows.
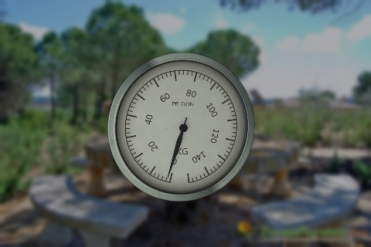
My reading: 2 kg
